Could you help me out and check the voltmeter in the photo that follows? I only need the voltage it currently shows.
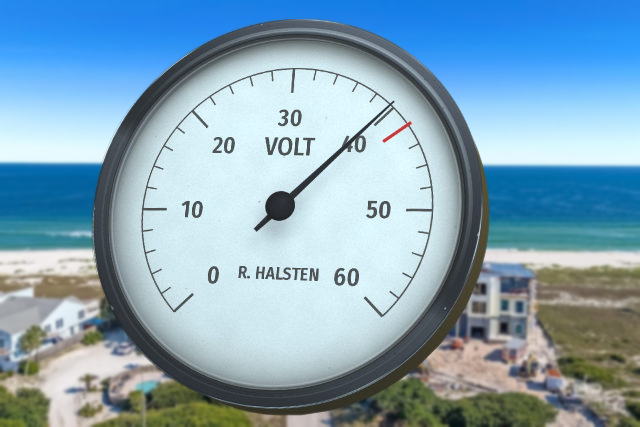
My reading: 40 V
